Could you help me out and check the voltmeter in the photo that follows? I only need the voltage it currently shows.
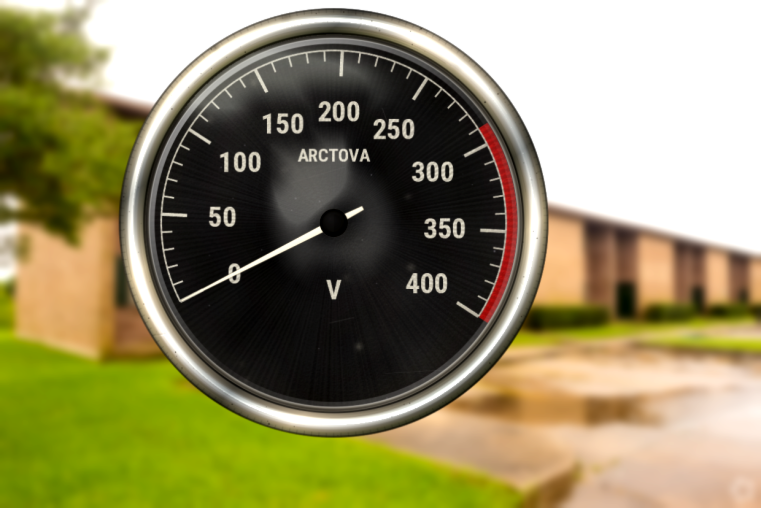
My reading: 0 V
